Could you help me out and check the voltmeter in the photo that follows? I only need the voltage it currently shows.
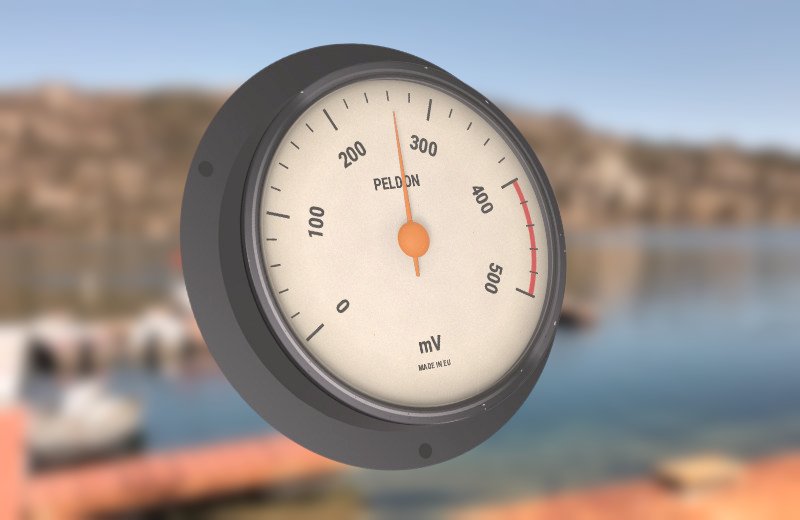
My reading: 260 mV
